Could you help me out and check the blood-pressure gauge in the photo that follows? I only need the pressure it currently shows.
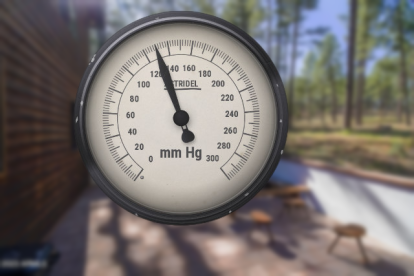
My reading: 130 mmHg
